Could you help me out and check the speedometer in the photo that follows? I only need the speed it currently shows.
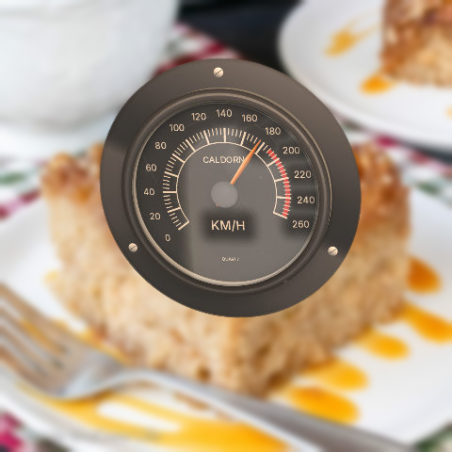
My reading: 176 km/h
